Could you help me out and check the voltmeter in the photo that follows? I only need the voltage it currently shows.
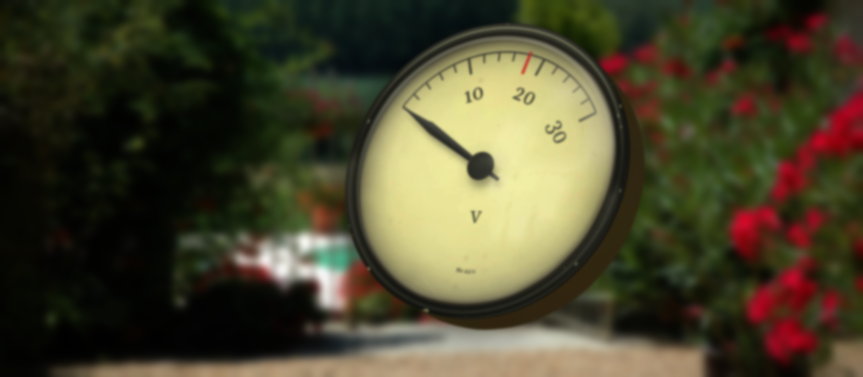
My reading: 0 V
